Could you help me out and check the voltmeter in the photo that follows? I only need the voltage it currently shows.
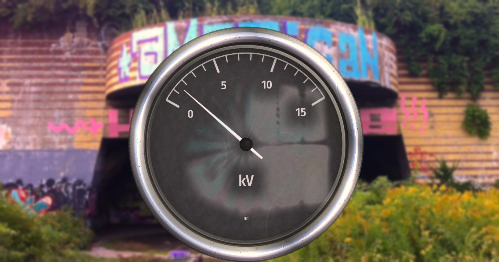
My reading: 1.5 kV
